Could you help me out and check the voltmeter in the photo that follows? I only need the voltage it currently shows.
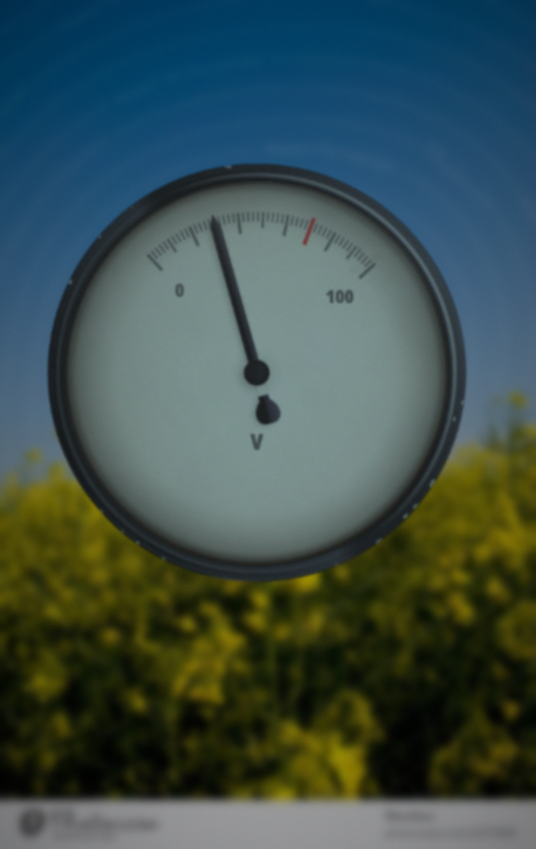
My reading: 30 V
